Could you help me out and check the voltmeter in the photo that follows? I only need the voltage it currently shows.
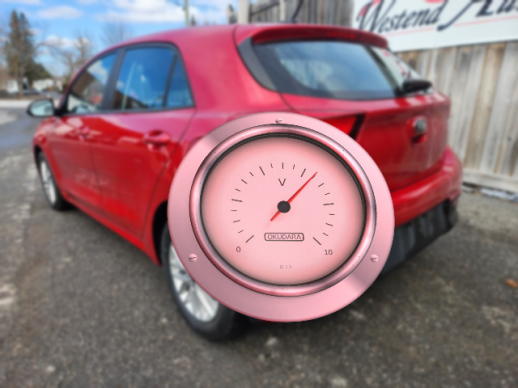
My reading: 6.5 V
